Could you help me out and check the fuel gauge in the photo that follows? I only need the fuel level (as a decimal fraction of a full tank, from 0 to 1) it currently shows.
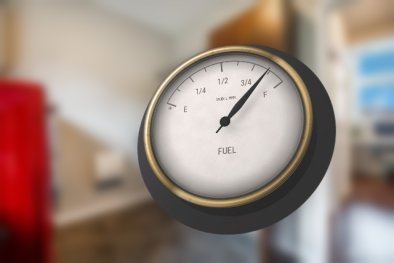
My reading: 0.875
